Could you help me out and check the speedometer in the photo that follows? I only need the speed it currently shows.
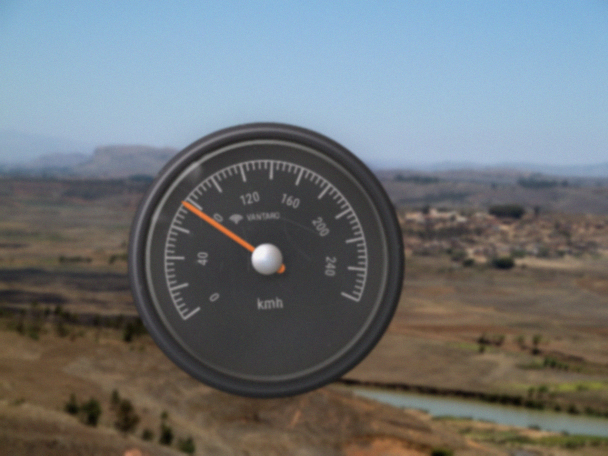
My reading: 76 km/h
